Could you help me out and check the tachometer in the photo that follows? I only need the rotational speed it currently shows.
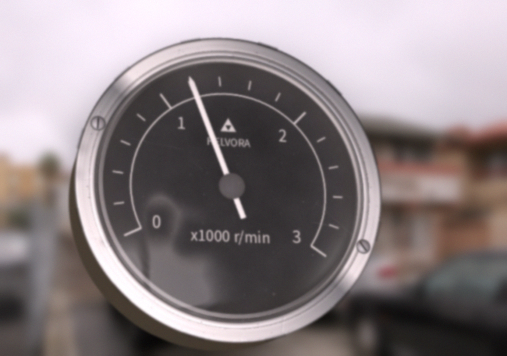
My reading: 1200 rpm
